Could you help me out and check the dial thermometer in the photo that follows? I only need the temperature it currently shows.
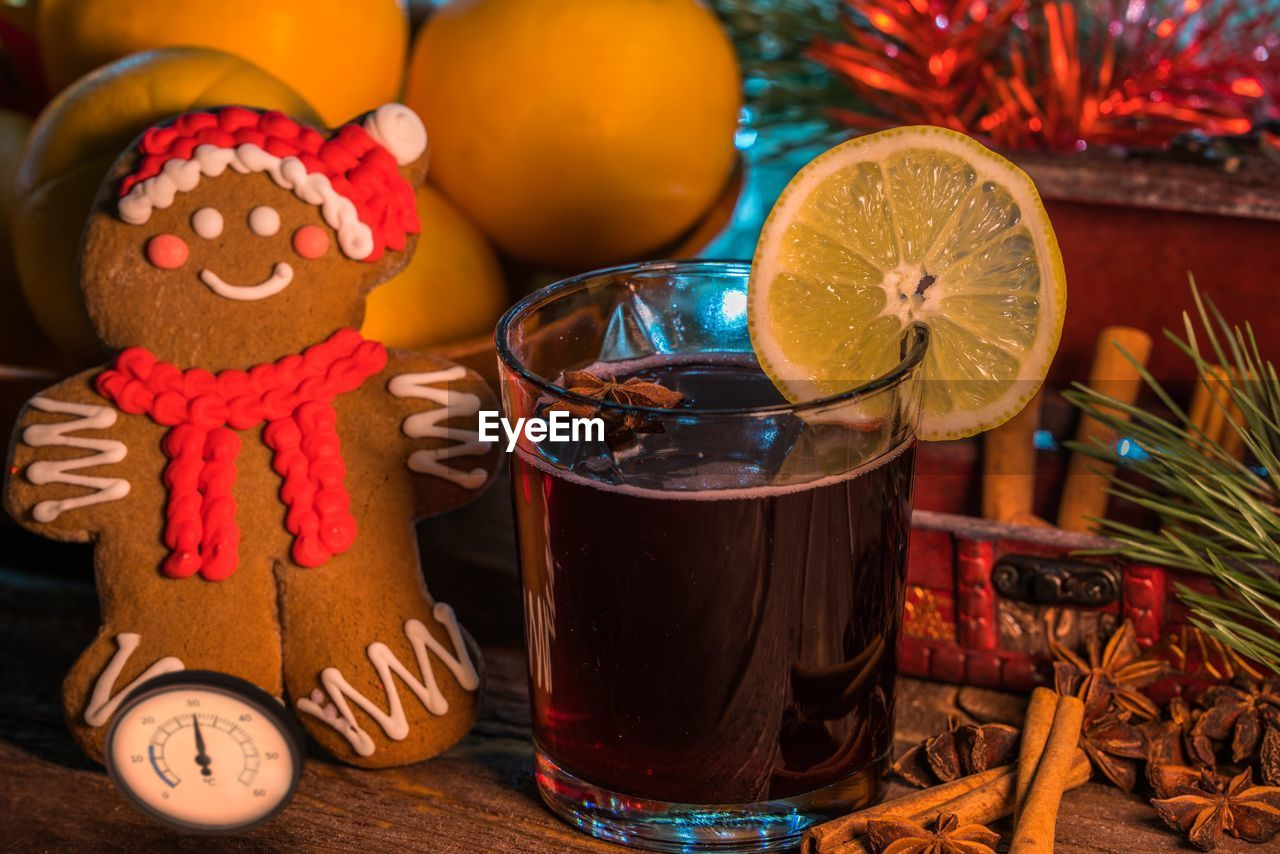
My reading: 30 °C
